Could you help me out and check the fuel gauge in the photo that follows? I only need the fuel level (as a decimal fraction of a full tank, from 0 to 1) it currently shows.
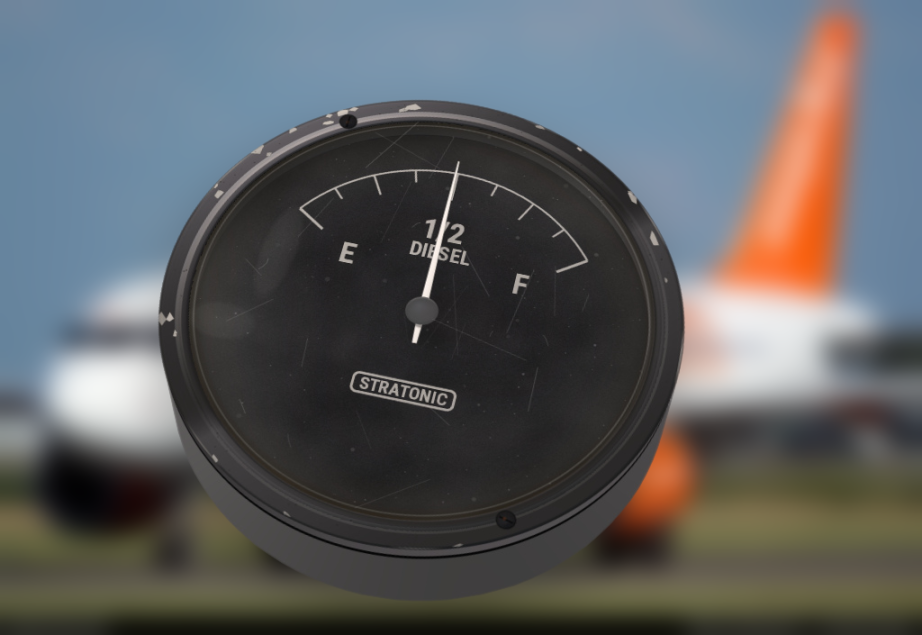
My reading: 0.5
